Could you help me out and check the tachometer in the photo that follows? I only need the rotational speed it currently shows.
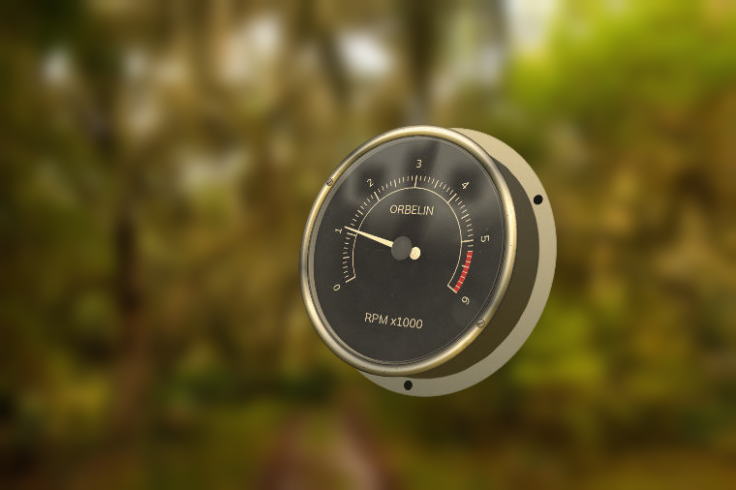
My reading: 1100 rpm
